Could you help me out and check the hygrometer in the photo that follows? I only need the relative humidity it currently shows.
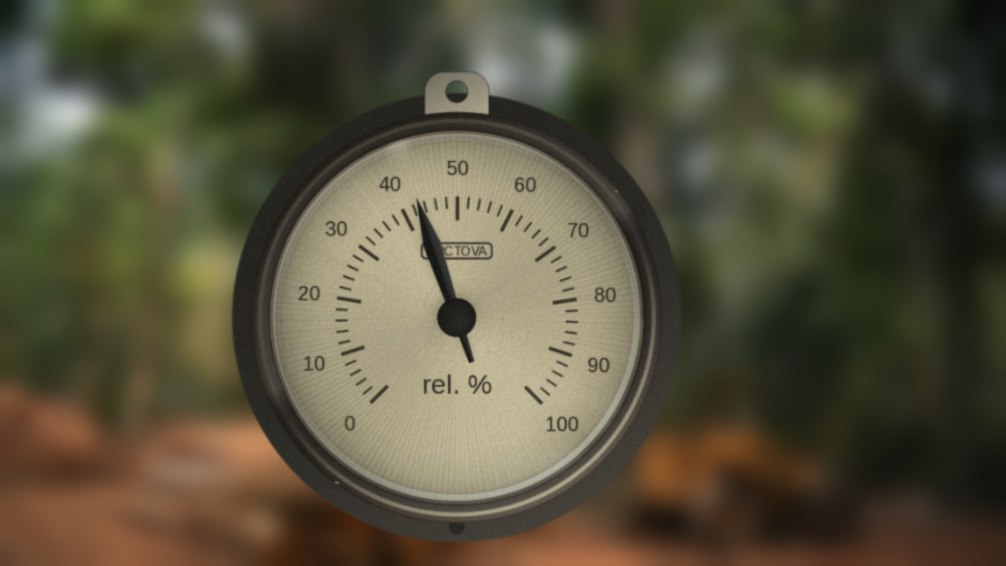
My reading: 43 %
